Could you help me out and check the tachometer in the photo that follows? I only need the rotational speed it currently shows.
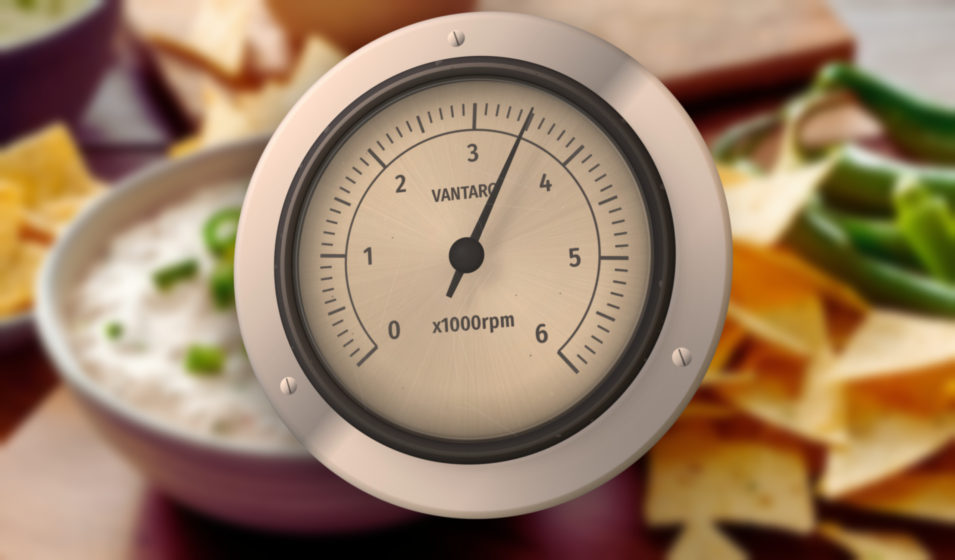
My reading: 3500 rpm
